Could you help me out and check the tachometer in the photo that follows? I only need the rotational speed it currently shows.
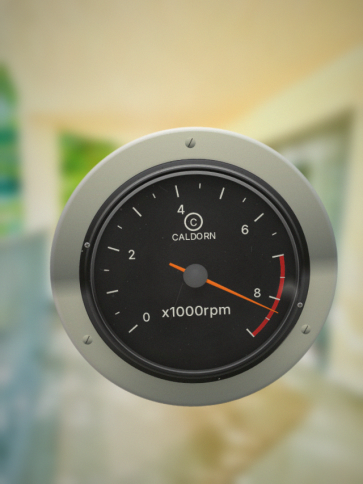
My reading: 8250 rpm
